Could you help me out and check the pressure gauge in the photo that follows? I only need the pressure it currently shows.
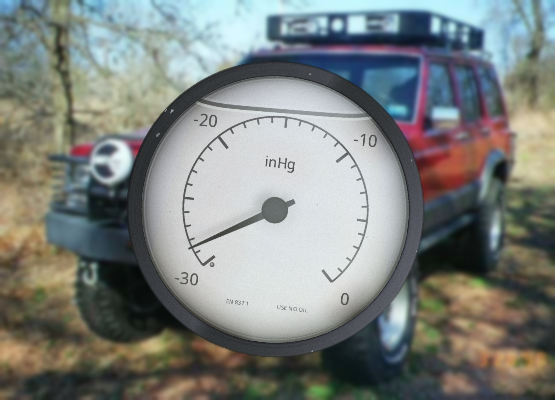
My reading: -28.5 inHg
